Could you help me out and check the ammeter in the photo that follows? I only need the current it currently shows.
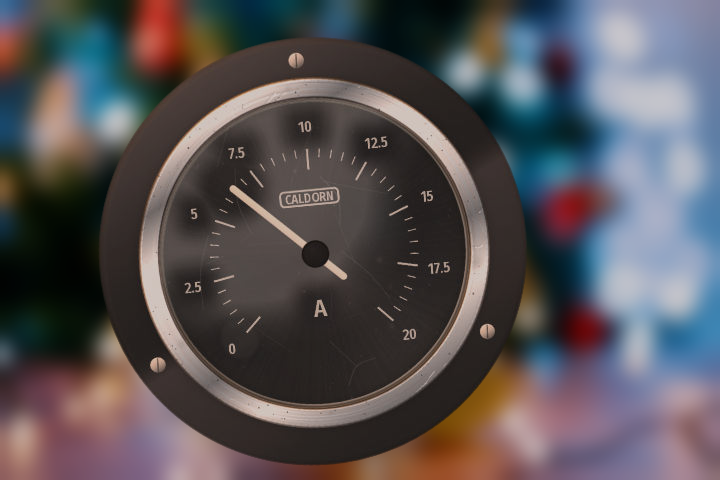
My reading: 6.5 A
